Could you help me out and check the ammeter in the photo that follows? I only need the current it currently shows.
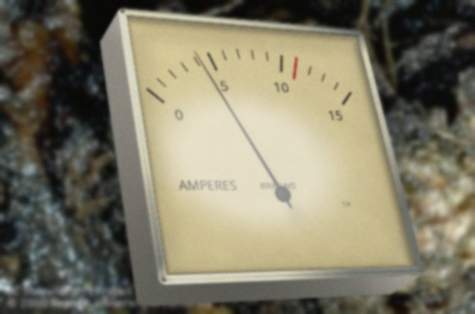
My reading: 4 A
